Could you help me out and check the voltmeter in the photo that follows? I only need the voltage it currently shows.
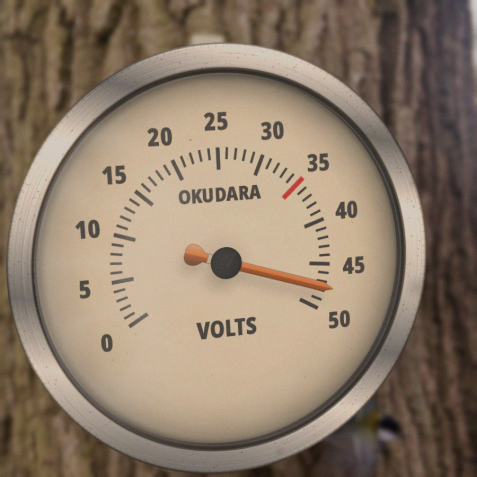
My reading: 47.5 V
